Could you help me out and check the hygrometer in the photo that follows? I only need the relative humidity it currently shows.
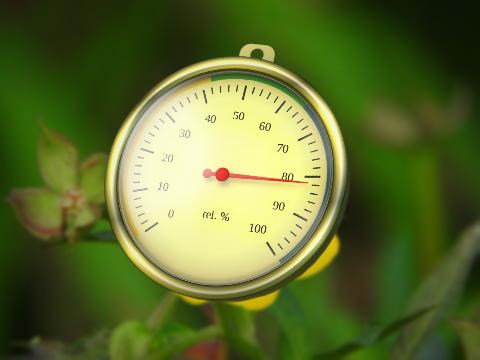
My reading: 82 %
